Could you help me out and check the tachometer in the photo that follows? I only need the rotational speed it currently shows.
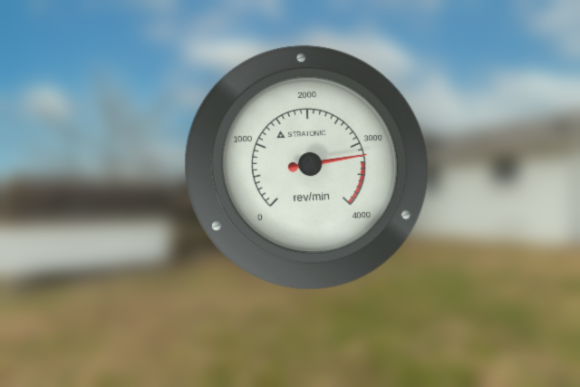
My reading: 3200 rpm
